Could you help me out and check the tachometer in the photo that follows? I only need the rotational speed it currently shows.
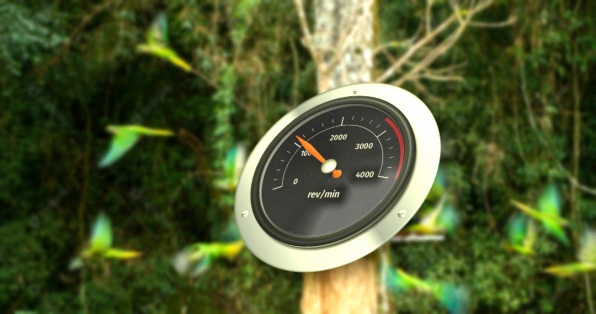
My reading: 1100 rpm
